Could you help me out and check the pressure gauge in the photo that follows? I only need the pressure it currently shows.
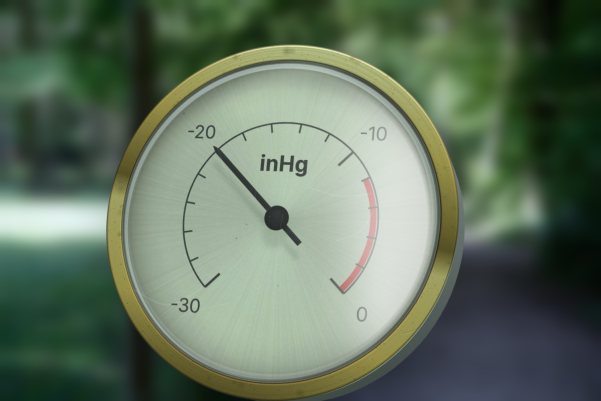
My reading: -20 inHg
